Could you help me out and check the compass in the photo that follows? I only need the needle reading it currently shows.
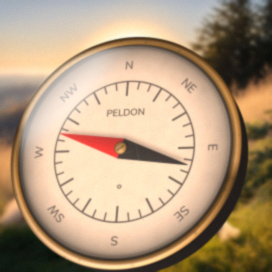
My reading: 285 °
